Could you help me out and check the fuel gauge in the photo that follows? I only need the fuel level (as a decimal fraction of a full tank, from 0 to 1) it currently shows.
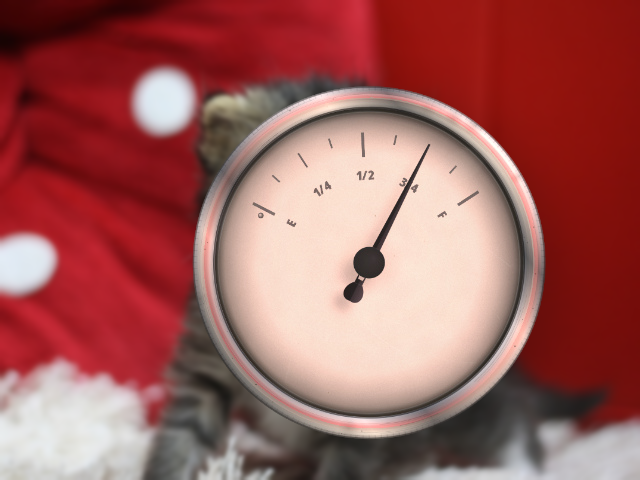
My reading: 0.75
